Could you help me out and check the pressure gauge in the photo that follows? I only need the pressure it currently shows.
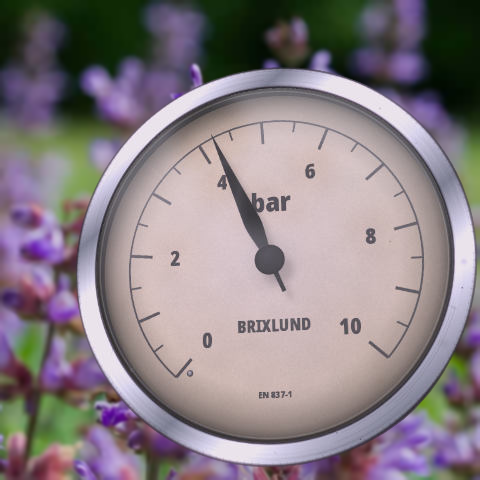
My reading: 4.25 bar
